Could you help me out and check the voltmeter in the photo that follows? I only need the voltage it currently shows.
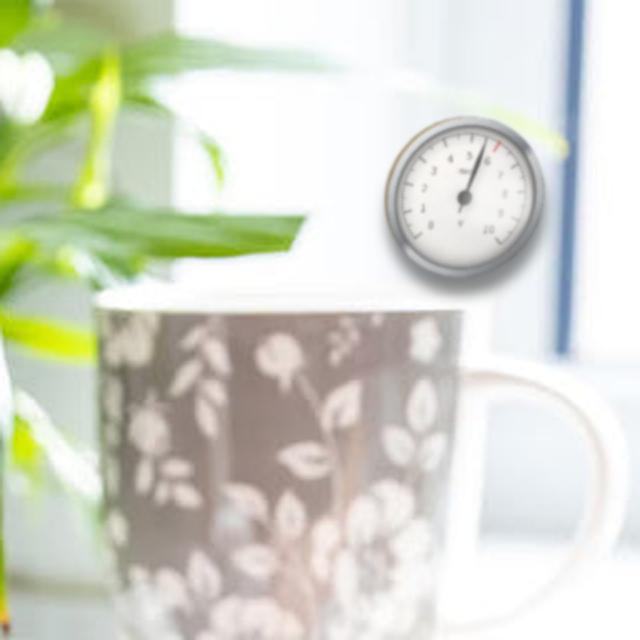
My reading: 5.5 V
